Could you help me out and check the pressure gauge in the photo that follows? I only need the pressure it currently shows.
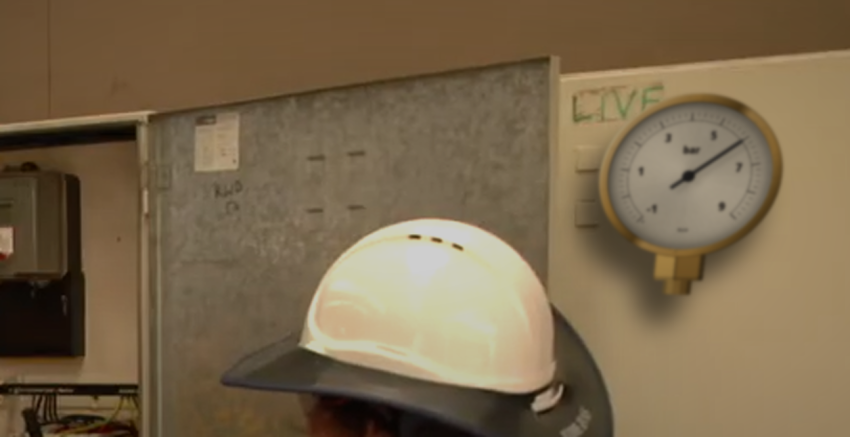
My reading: 6 bar
